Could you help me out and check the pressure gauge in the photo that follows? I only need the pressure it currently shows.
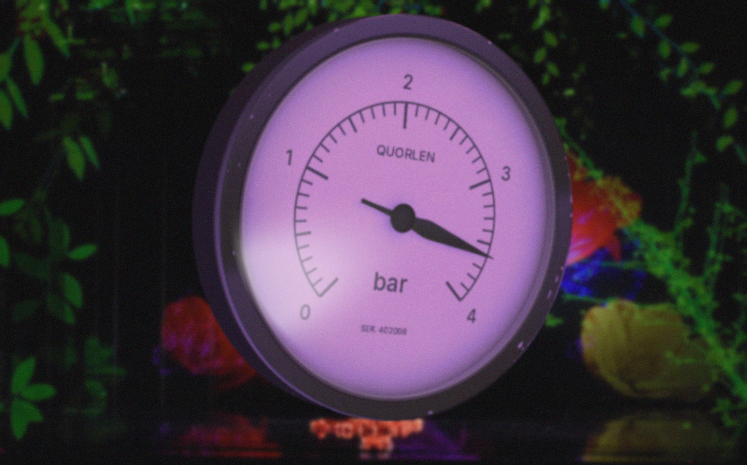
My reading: 3.6 bar
